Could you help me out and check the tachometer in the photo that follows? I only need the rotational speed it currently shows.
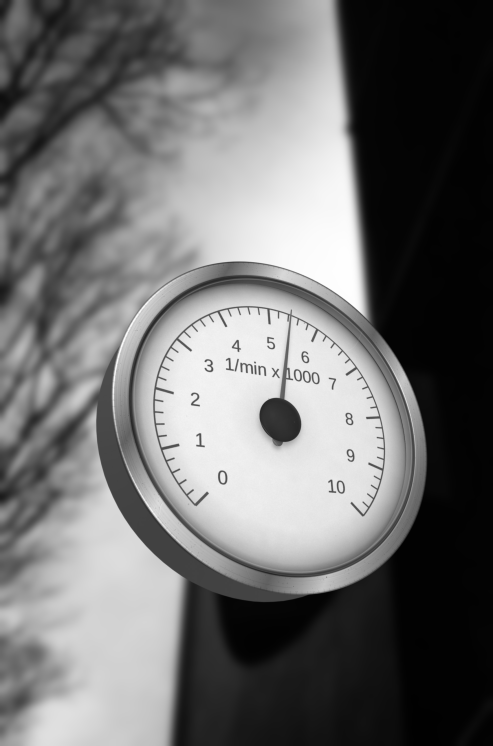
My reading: 5400 rpm
